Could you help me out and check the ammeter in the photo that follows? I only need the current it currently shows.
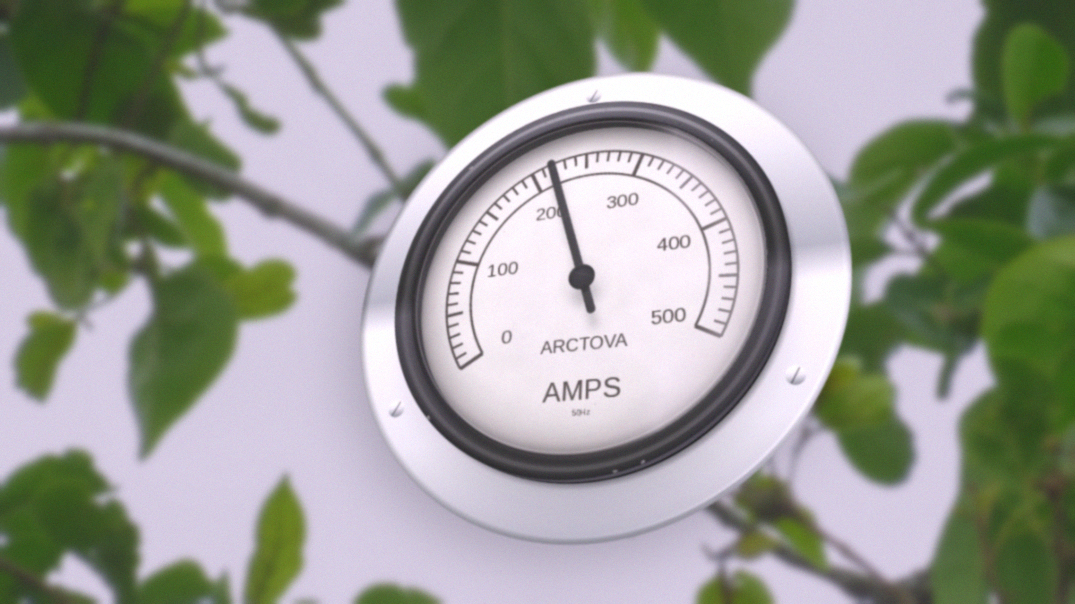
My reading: 220 A
